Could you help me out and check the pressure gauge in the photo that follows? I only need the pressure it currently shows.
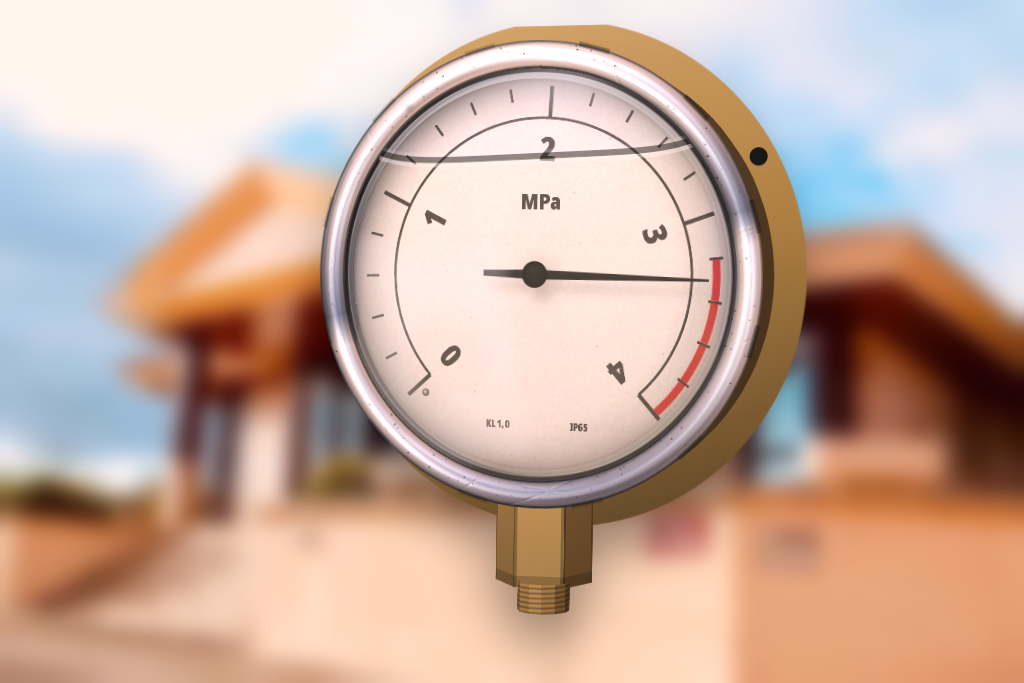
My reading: 3.3 MPa
